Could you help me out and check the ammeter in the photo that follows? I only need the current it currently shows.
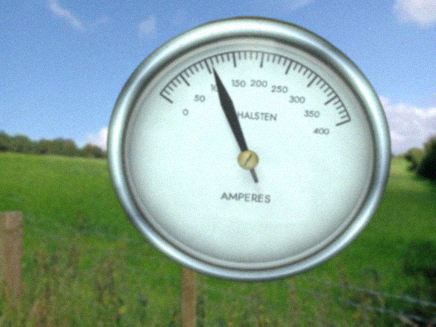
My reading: 110 A
